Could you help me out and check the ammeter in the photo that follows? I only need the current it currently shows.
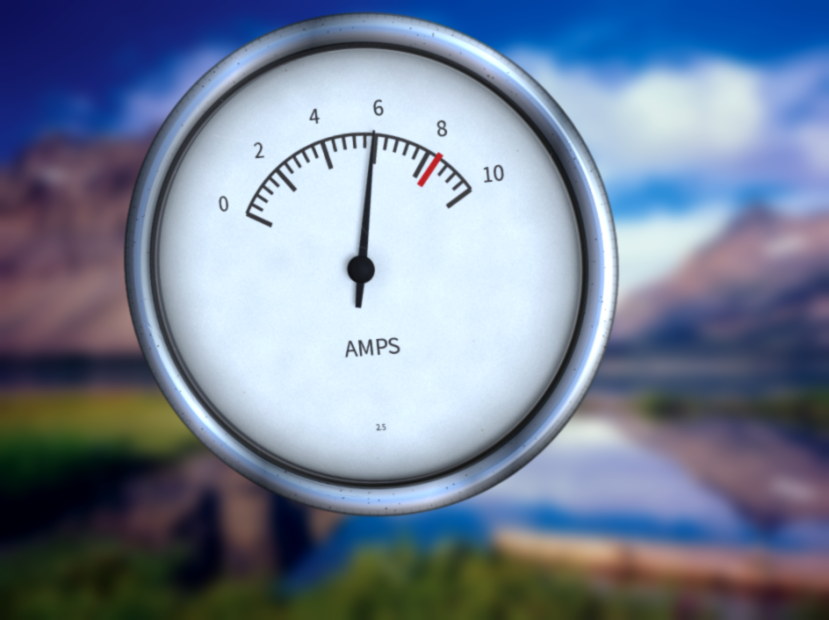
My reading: 6 A
